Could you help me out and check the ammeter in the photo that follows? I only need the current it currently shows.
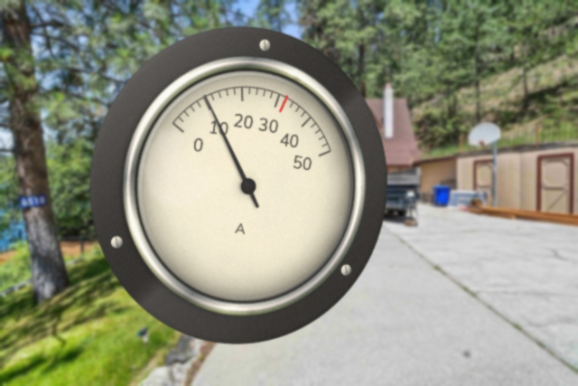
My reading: 10 A
